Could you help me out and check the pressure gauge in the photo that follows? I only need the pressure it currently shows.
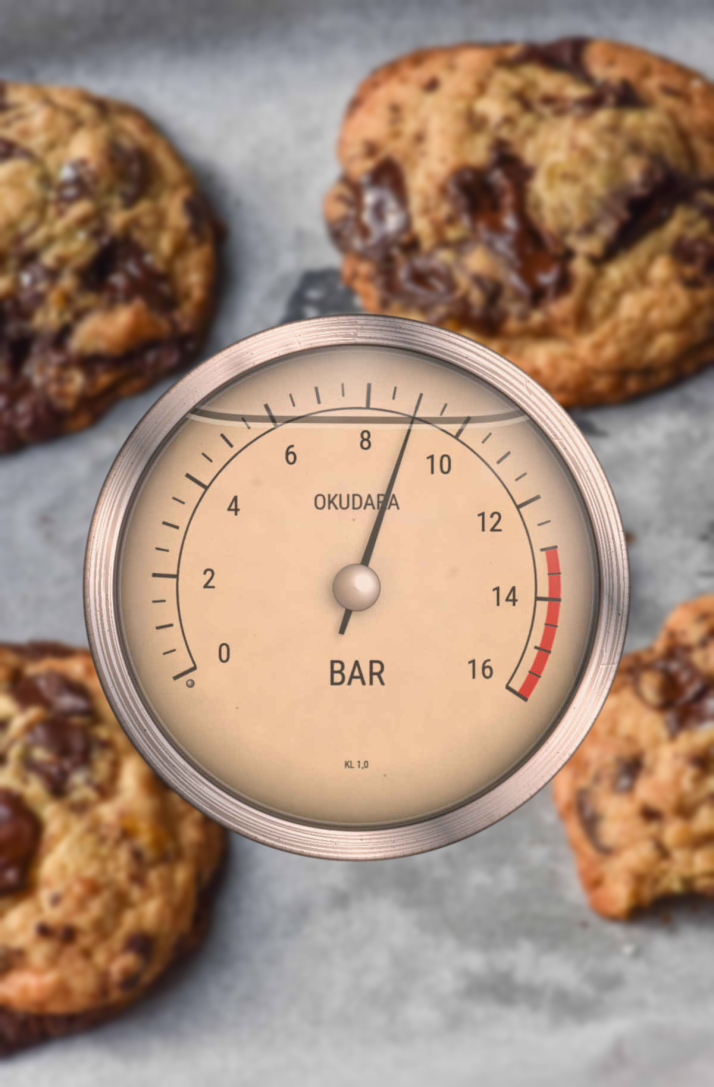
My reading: 9 bar
